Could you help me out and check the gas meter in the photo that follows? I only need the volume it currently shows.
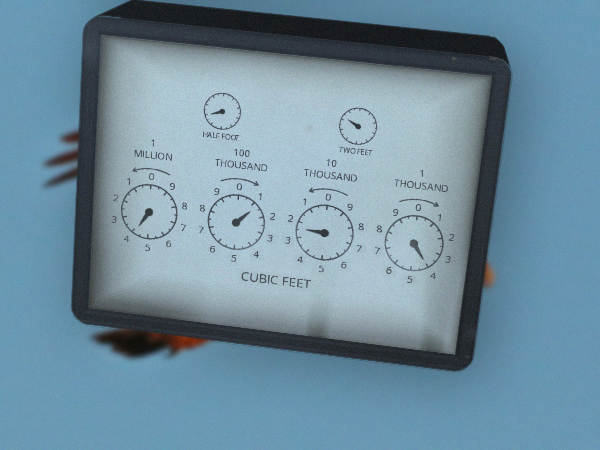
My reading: 412400 ft³
